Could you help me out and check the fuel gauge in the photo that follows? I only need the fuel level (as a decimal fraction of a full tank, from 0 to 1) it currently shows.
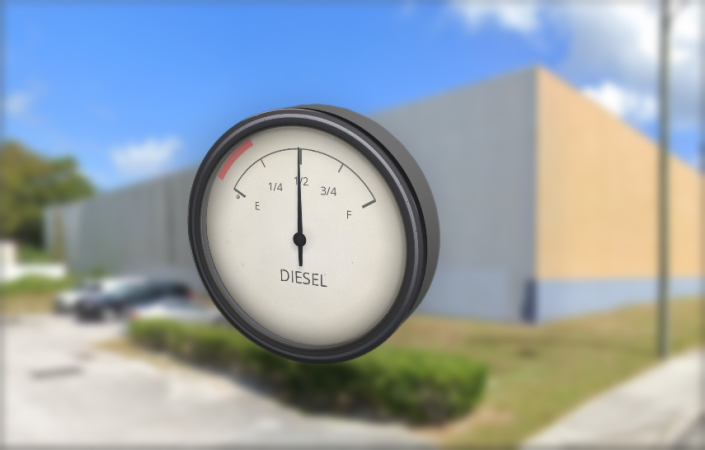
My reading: 0.5
